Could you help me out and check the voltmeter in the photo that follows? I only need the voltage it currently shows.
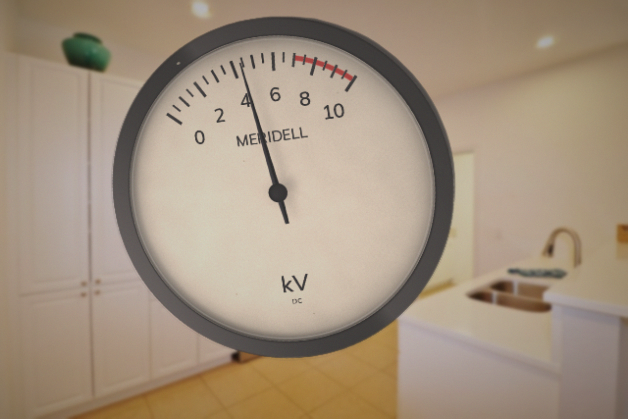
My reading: 4.5 kV
